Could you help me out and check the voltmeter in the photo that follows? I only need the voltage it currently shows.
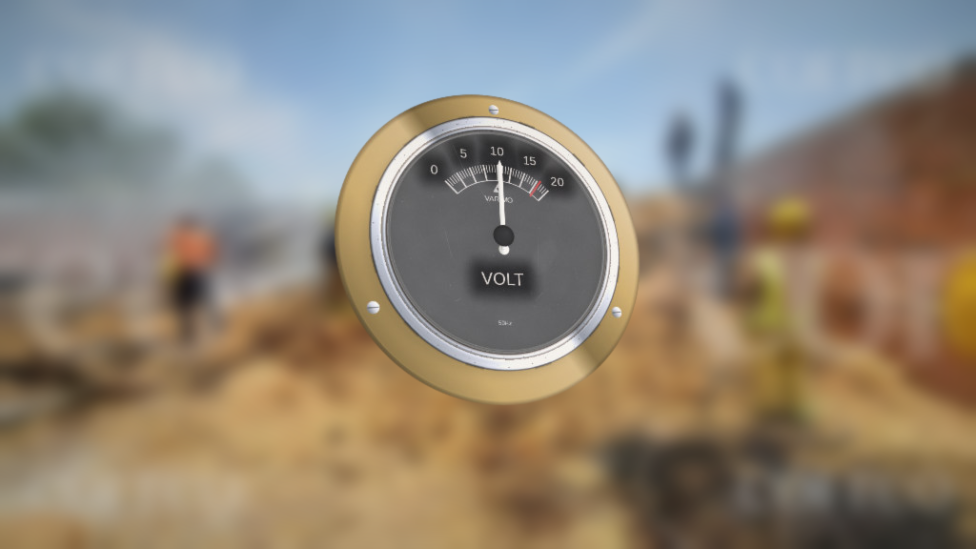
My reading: 10 V
